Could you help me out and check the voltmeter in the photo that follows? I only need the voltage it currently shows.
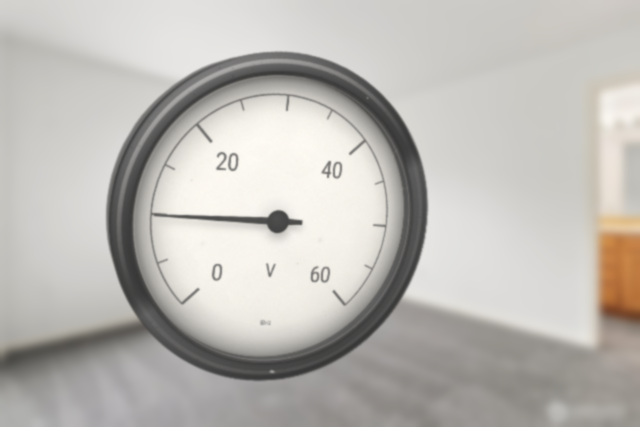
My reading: 10 V
